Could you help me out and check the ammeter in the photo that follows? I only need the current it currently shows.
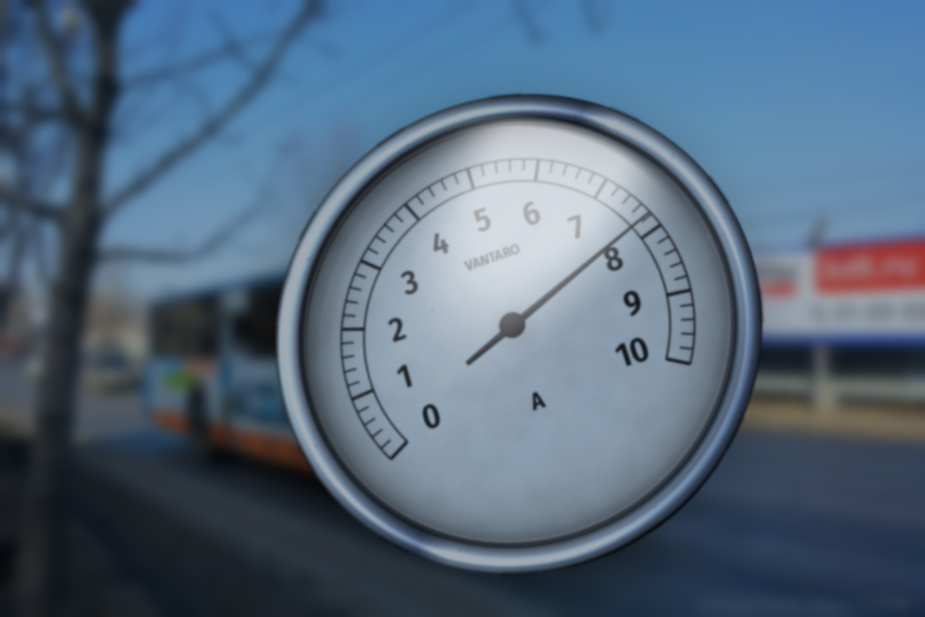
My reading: 7.8 A
